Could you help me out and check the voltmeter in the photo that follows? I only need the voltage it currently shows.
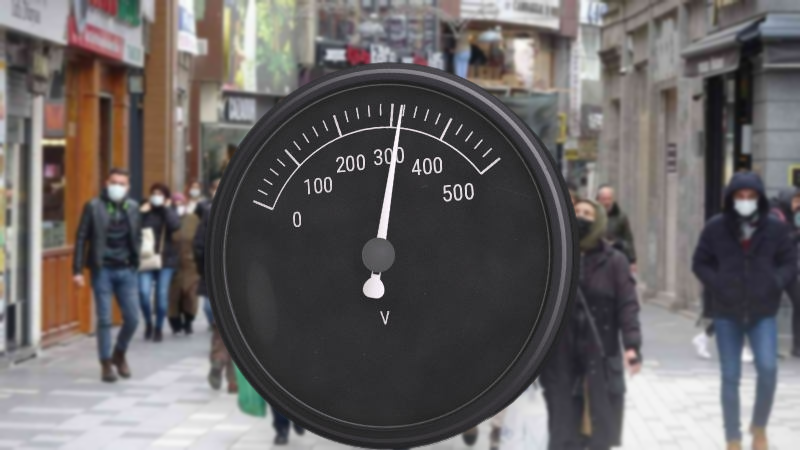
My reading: 320 V
